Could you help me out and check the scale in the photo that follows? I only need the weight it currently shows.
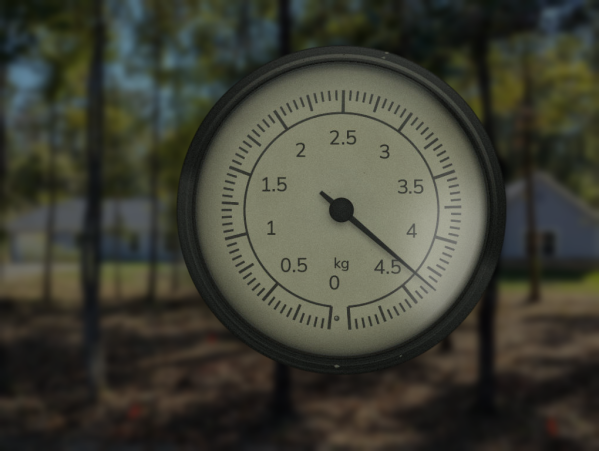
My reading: 4.35 kg
